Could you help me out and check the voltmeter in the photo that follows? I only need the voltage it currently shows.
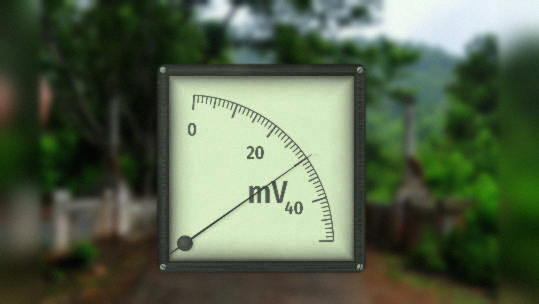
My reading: 30 mV
